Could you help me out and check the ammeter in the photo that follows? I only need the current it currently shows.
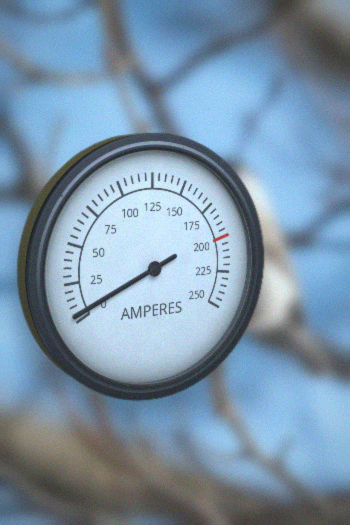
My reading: 5 A
